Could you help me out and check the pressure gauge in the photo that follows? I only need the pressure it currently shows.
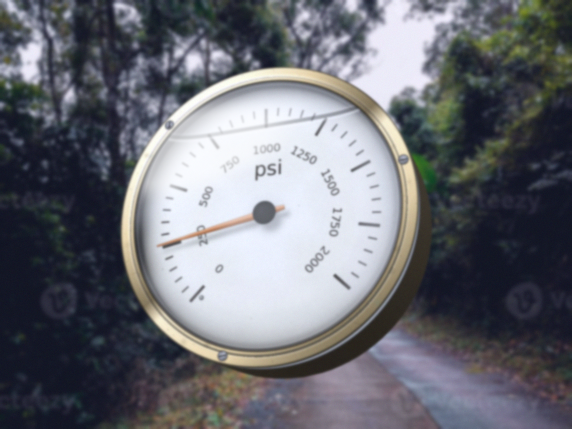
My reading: 250 psi
